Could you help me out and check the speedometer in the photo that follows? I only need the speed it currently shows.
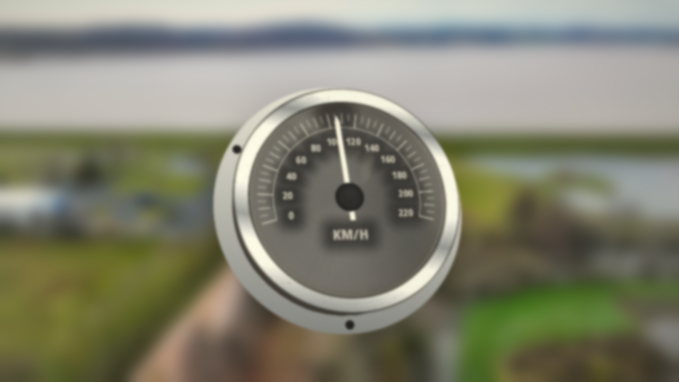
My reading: 105 km/h
